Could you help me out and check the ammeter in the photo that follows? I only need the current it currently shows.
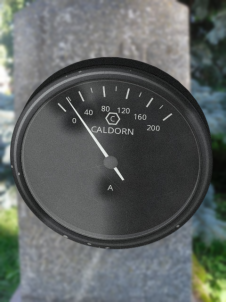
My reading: 20 A
